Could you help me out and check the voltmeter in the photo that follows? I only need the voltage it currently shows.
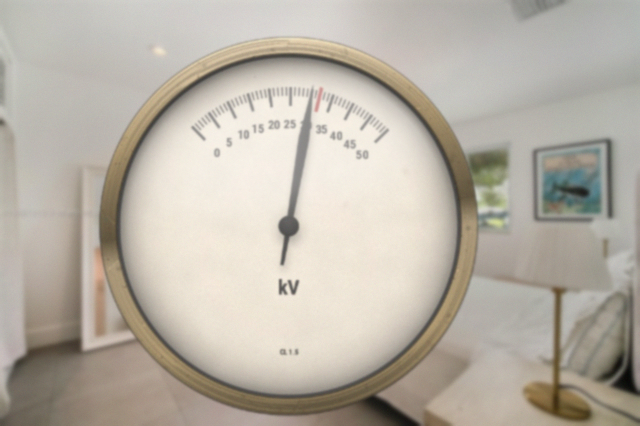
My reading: 30 kV
